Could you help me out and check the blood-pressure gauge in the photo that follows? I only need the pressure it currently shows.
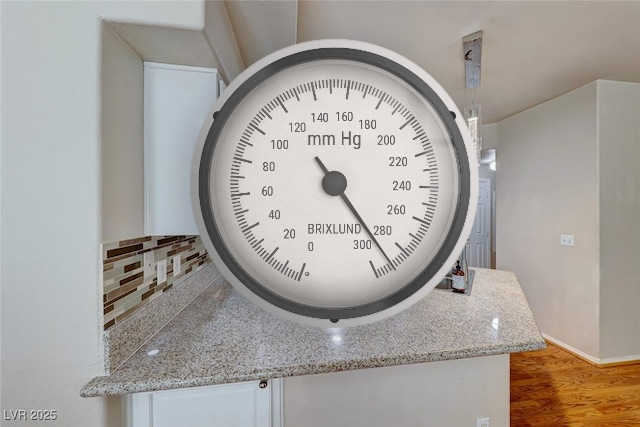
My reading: 290 mmHg
